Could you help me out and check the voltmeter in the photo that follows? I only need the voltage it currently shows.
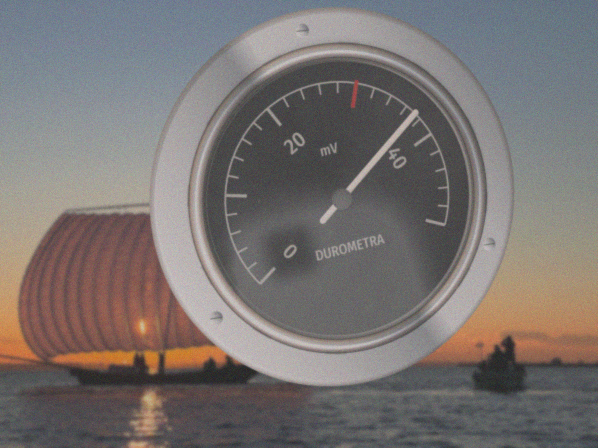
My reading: 37 mV
